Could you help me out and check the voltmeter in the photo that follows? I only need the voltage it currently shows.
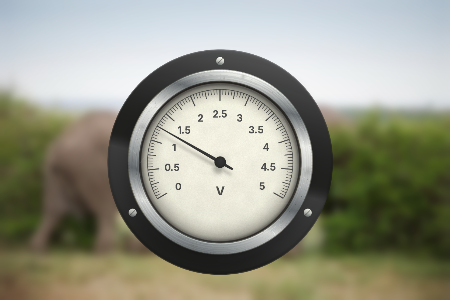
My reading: 1.25 V
